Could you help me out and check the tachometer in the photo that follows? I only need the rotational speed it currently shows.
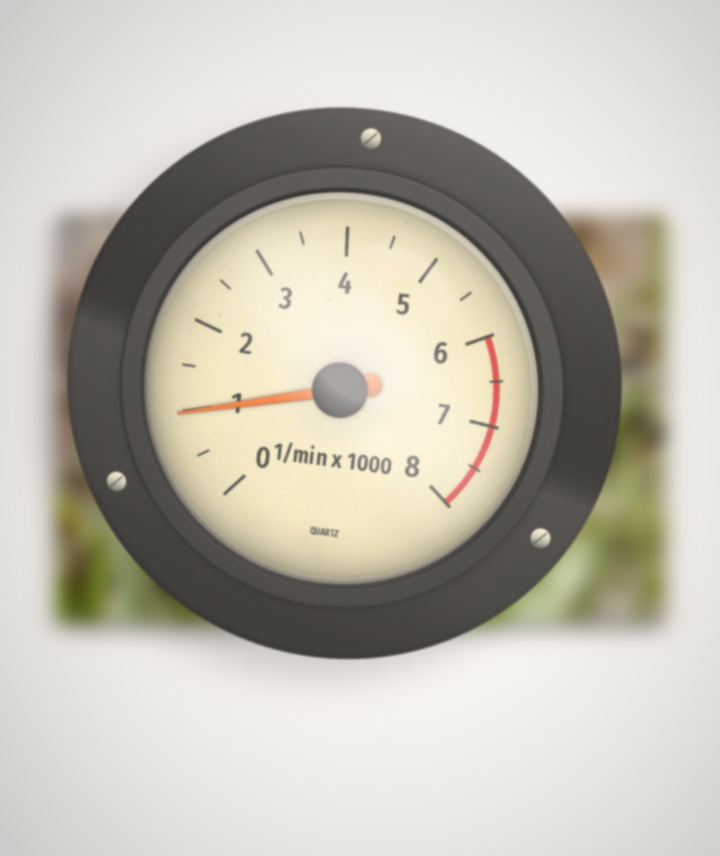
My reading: 1000 rpm
